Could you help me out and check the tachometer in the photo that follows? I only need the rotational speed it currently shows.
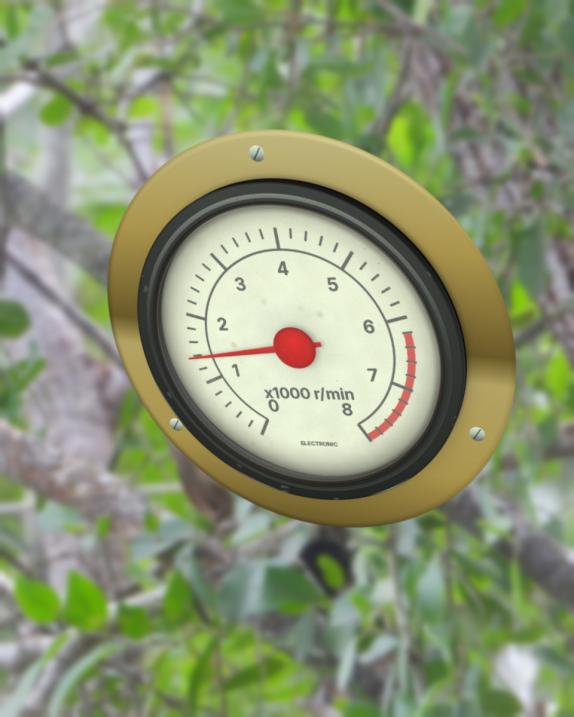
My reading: 1400 rpm
